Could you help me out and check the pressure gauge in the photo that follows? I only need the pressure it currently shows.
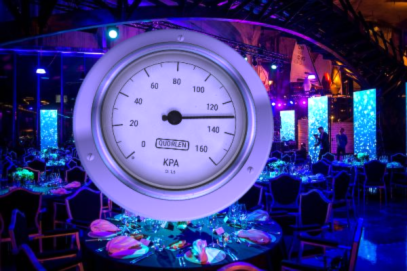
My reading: 130 kPa
